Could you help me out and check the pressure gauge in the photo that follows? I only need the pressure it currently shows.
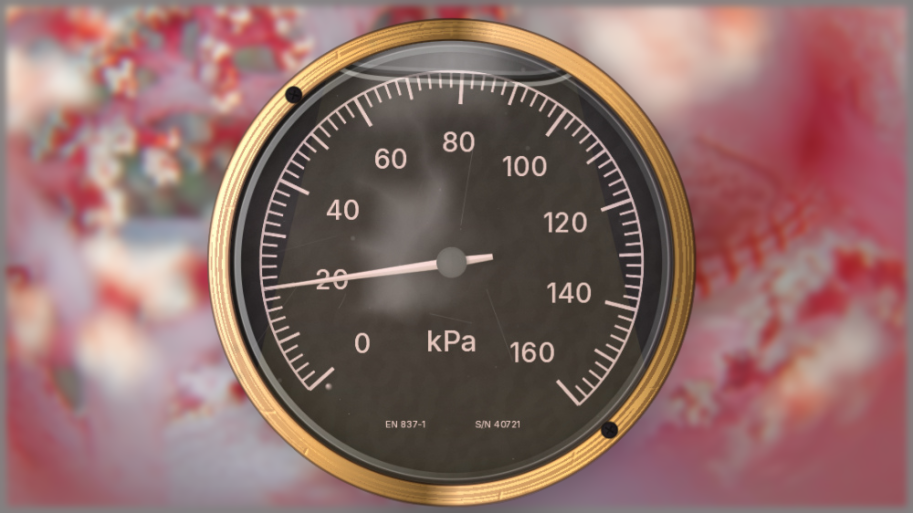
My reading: 20 kPa
